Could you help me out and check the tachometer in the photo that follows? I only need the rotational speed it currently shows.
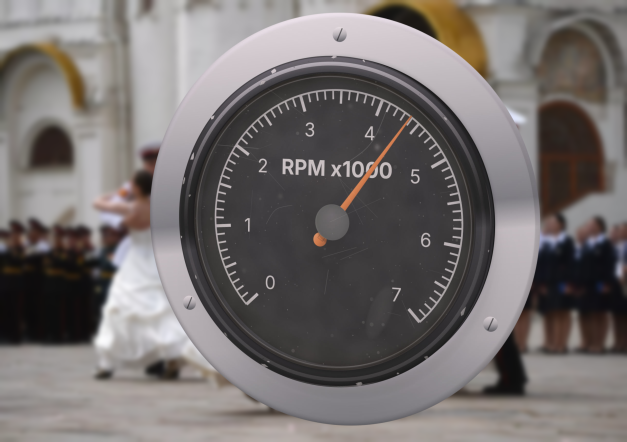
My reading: 4400 rpm
